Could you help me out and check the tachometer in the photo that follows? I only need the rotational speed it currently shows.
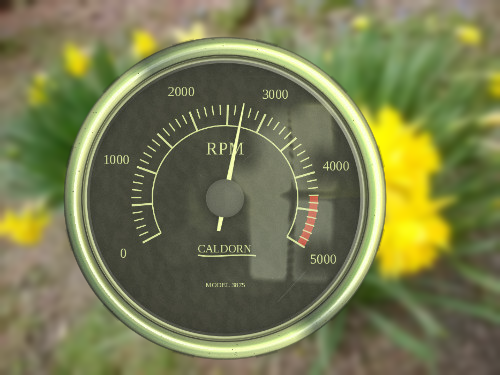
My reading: 2700 rpm
